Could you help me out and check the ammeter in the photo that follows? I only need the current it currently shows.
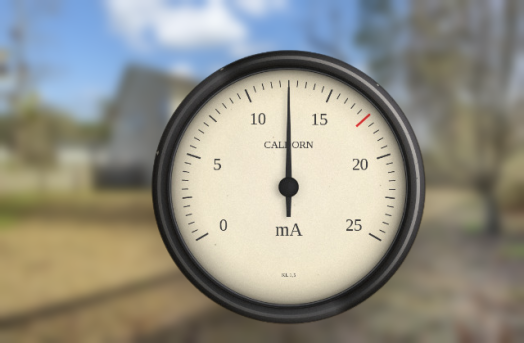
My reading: 12.5 mA
